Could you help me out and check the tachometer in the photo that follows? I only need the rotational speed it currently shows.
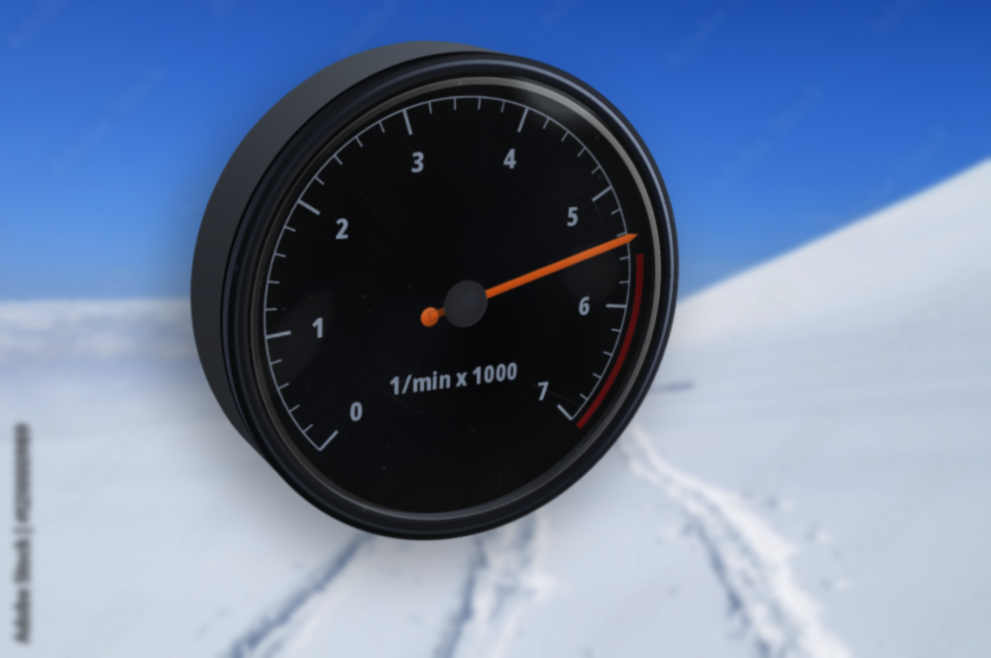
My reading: 5400 rpm
